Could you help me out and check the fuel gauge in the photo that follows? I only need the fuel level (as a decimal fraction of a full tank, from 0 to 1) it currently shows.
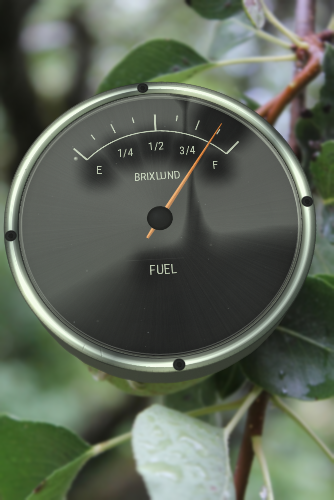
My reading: 0.875
